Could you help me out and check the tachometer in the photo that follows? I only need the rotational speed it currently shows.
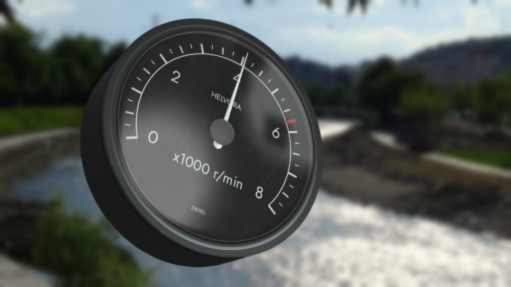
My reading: 4000 rpm
